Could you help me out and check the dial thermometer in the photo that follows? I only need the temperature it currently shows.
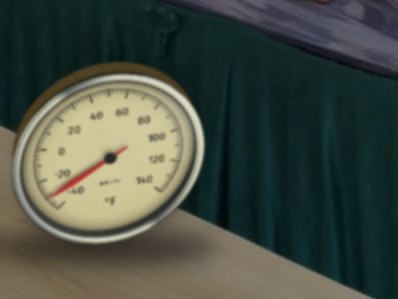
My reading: -30 °F
